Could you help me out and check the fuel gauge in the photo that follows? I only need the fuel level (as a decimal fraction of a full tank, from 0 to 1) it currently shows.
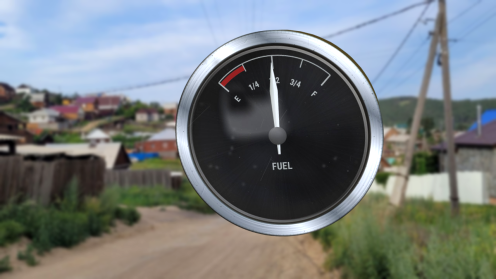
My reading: 0.5
